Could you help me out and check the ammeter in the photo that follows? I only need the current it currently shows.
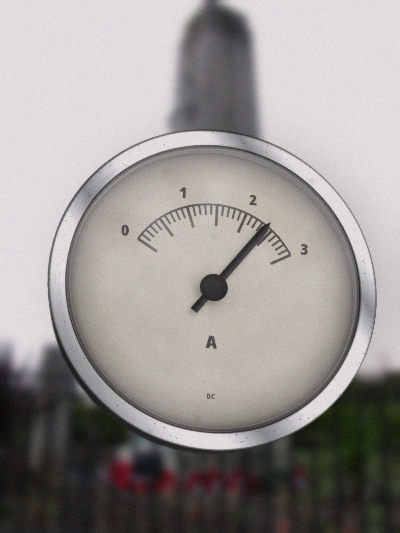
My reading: 2.4 A
